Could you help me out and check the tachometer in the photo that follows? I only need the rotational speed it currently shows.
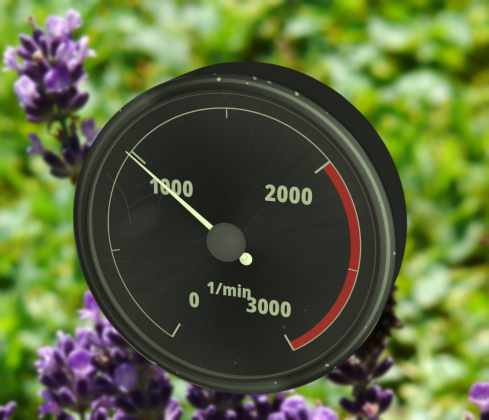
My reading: 1000 rpm
